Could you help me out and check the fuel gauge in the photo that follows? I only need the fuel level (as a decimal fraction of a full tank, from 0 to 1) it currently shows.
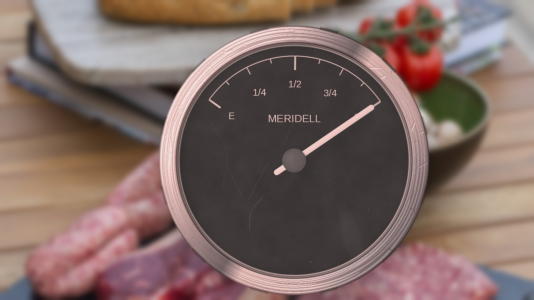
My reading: 1
